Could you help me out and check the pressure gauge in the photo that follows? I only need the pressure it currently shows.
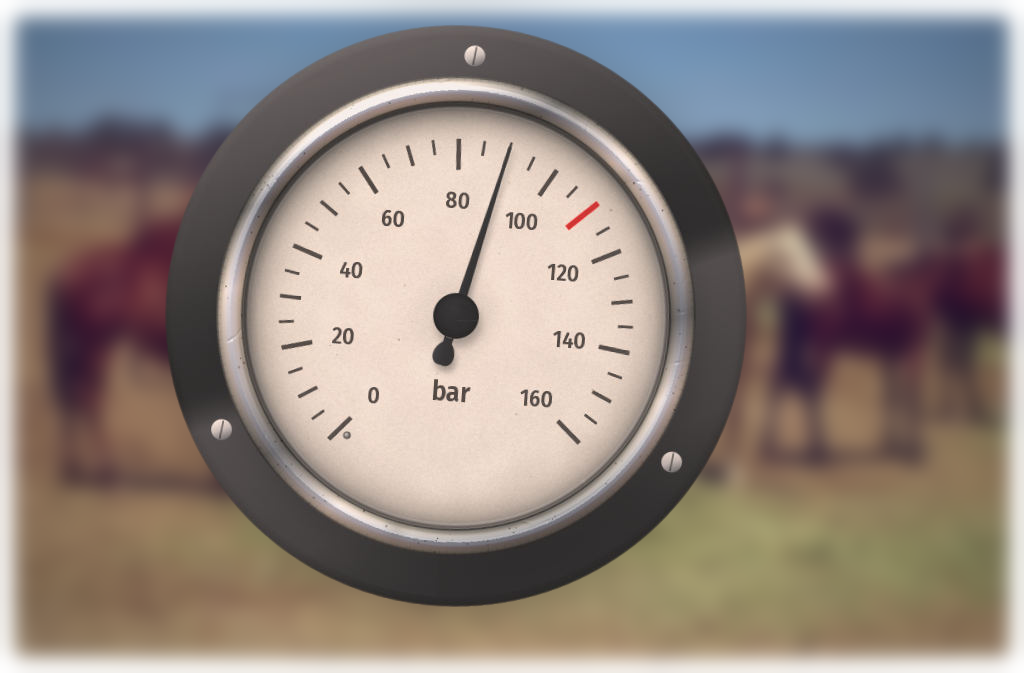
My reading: 90 bar
